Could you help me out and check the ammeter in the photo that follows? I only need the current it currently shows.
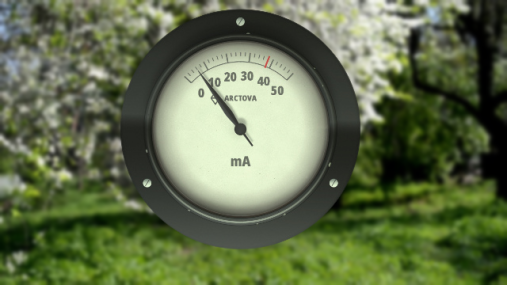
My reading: 6 mA
